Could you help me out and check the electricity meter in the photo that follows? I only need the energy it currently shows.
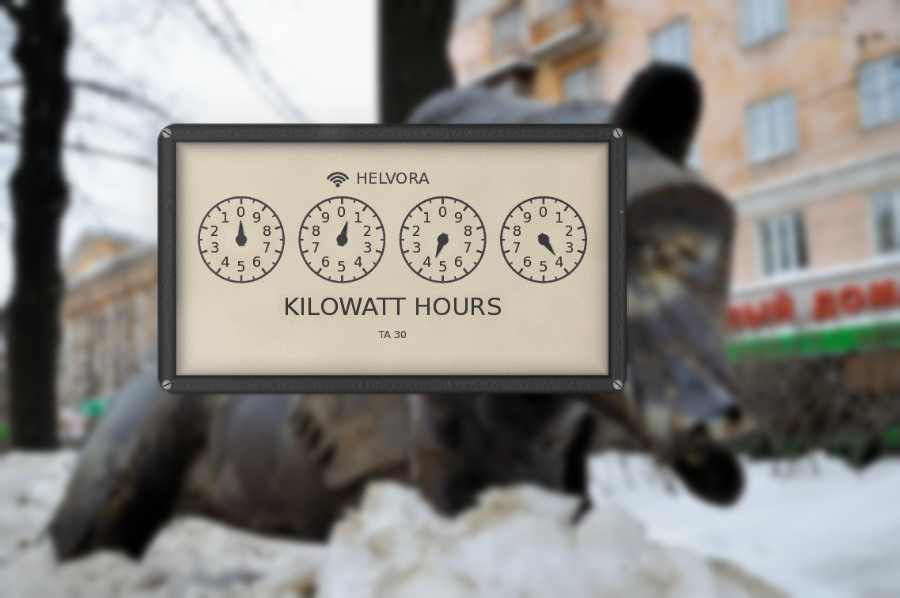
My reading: 44 kWh
